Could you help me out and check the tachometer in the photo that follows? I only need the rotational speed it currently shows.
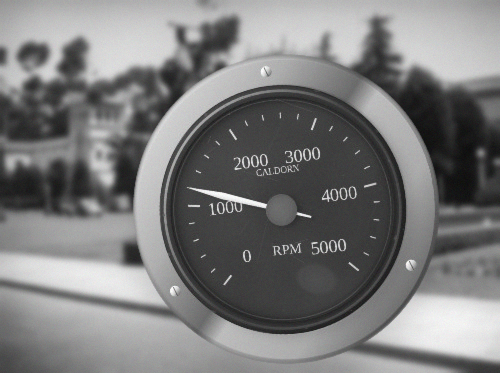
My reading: 1200 rpm
